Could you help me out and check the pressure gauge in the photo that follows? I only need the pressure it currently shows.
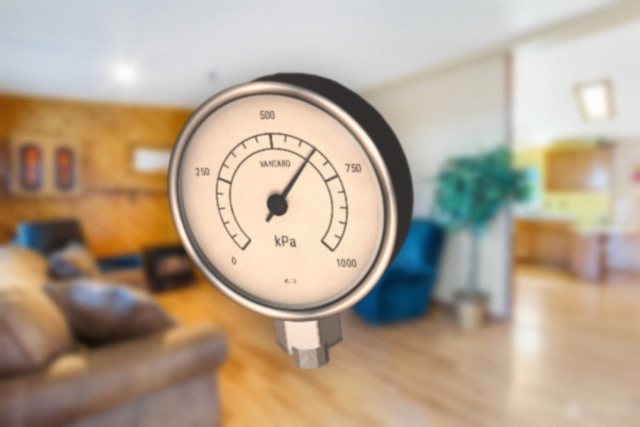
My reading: 650 kPa
